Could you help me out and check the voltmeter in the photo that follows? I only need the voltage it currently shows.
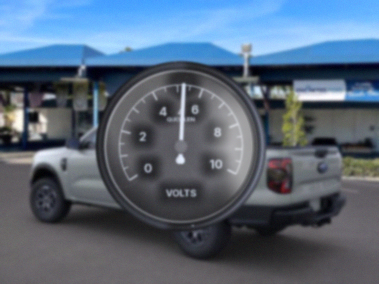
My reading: 5.25 V
